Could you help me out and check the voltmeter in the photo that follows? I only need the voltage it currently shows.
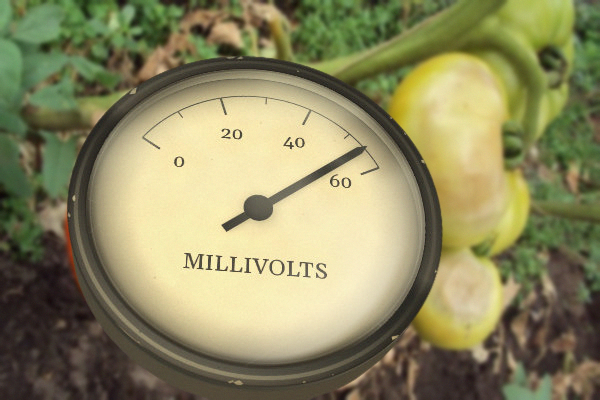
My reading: 55 mV
